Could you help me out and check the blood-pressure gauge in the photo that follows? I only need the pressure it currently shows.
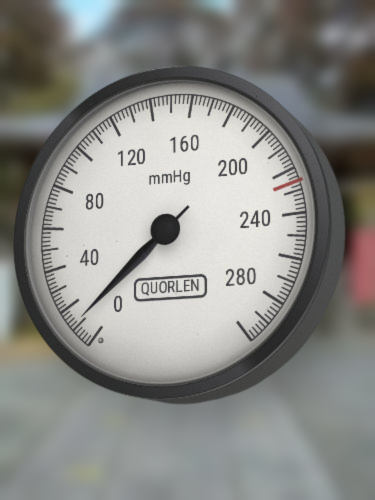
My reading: 10 mmHg
